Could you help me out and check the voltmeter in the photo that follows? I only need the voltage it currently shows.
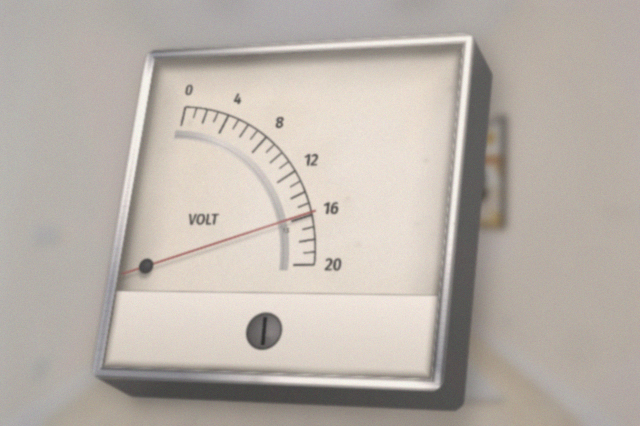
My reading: 16 V
